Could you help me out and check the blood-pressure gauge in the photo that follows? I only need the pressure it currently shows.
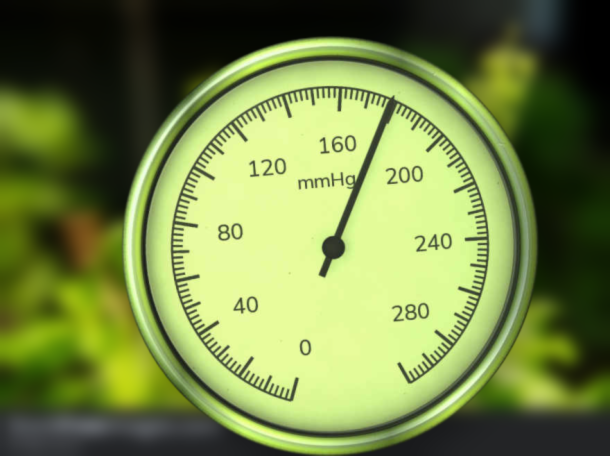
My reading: 178 mmHg
